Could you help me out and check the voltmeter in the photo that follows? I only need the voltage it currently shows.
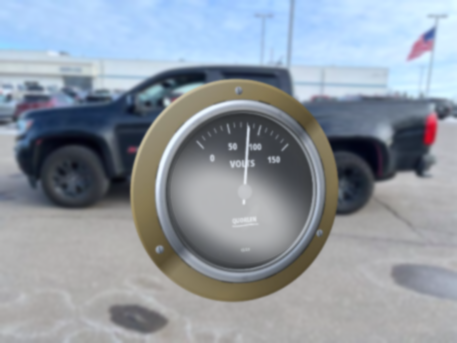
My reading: 80 V
